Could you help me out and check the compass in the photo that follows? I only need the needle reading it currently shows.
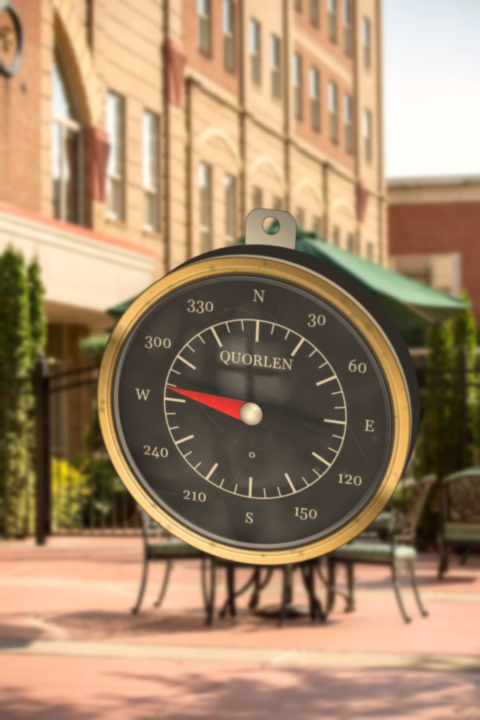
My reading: 280 °
